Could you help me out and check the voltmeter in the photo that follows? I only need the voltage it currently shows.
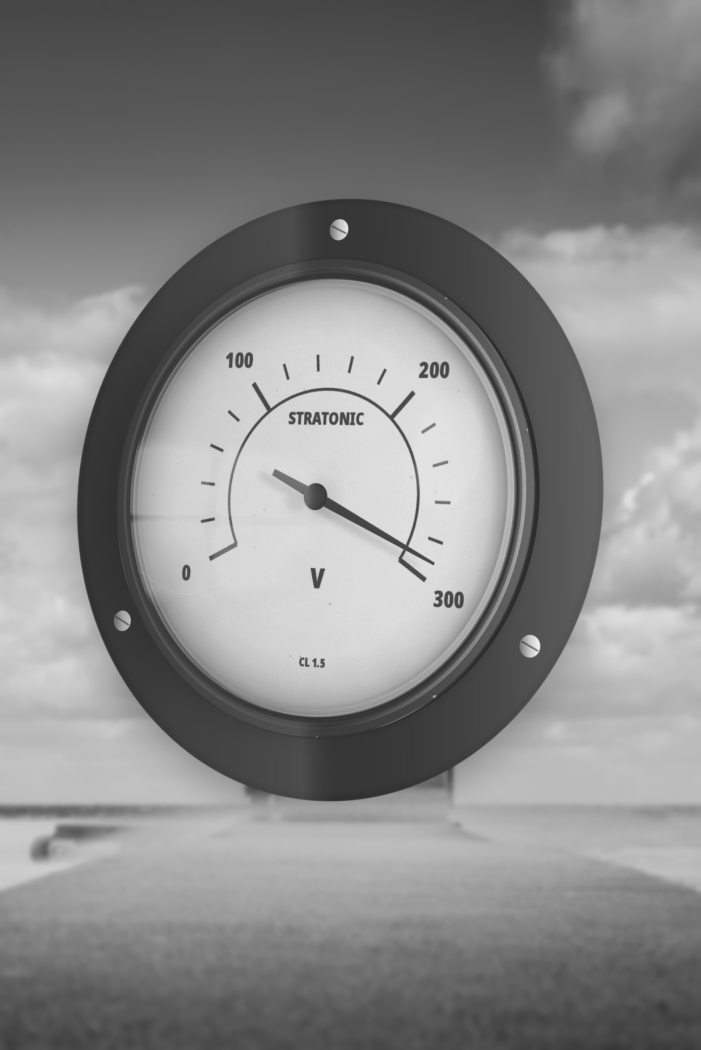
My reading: 290 V
